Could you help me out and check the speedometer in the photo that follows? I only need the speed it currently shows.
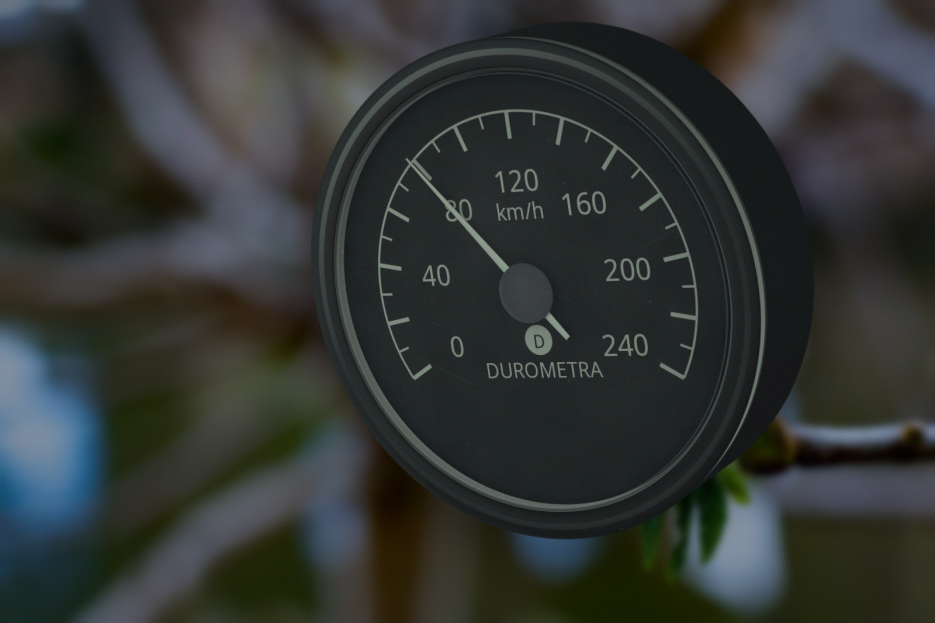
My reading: 80 km/h
